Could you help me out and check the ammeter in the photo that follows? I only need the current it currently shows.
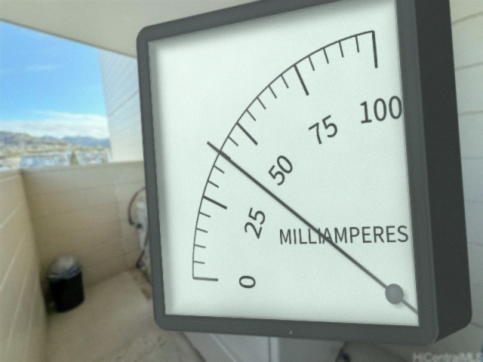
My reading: 40 mA
